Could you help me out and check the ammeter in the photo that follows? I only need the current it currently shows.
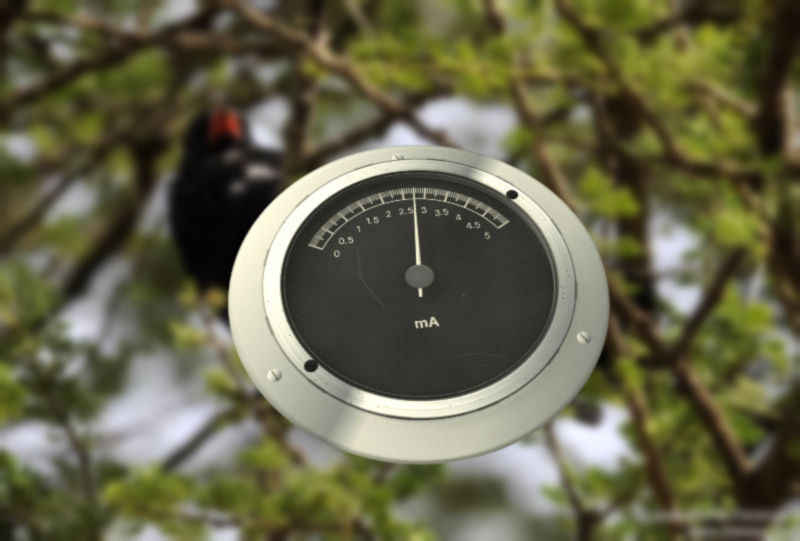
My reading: 2.75 mA
